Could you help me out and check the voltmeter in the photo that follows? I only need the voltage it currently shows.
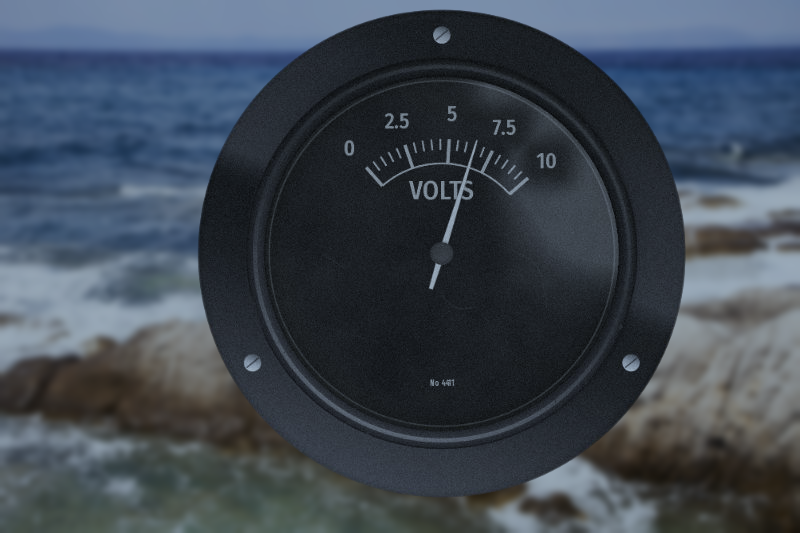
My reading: 6.5 V
